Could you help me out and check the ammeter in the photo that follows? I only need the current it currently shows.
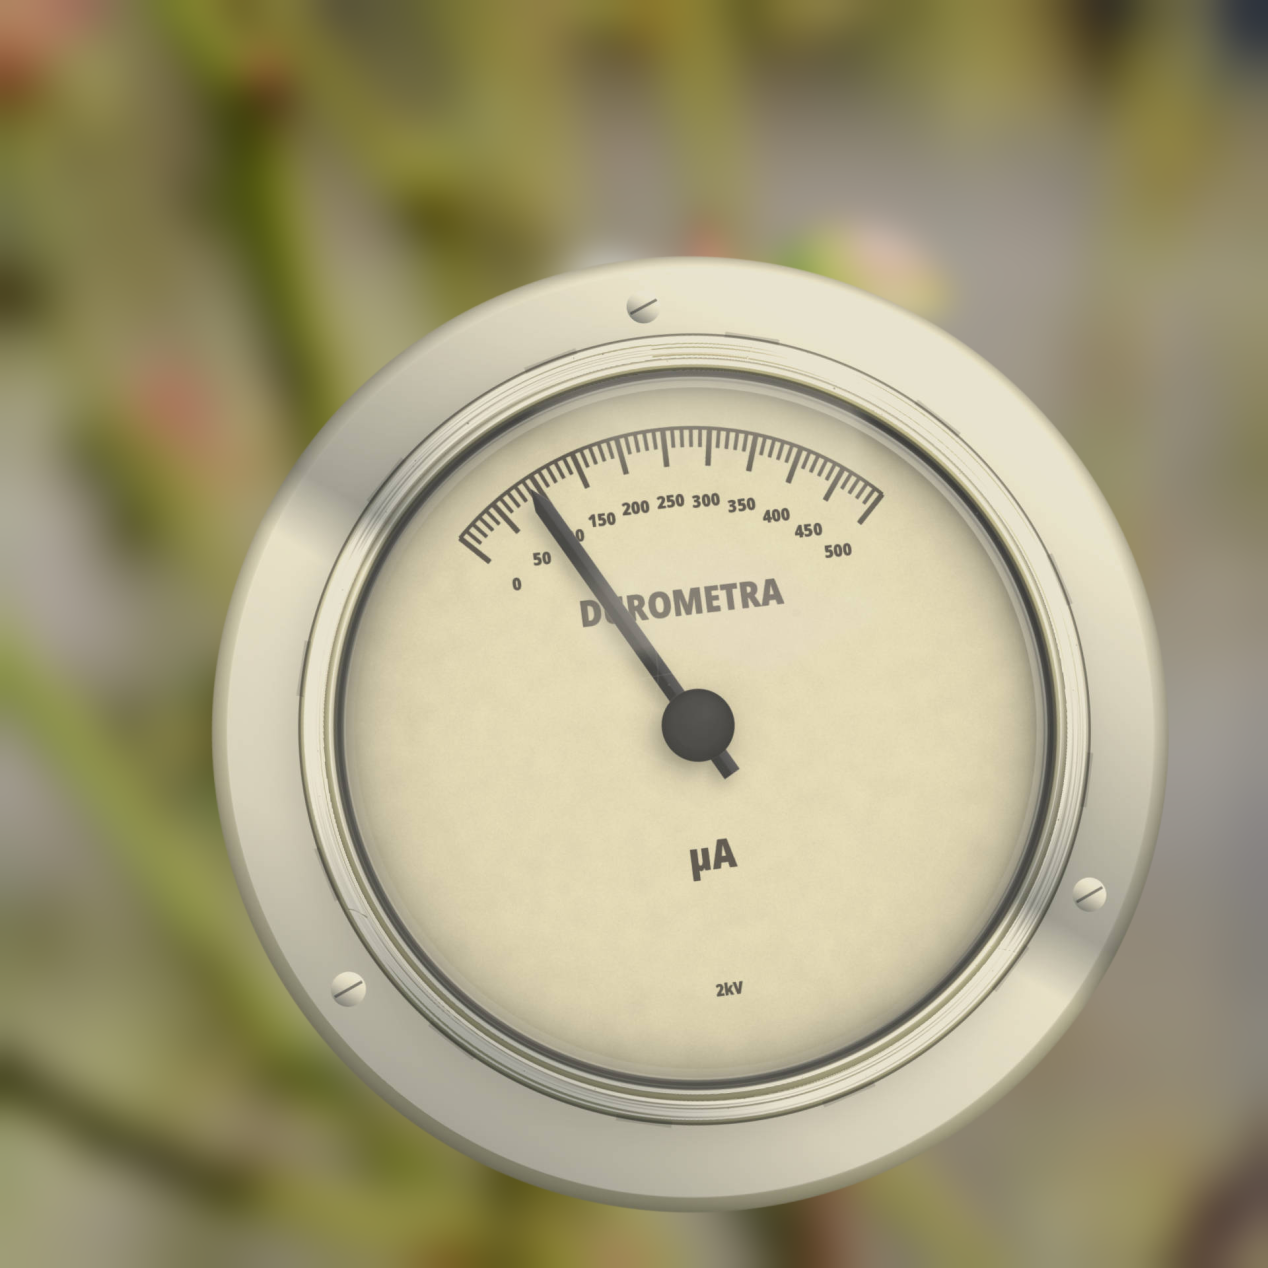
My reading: 90 µA
